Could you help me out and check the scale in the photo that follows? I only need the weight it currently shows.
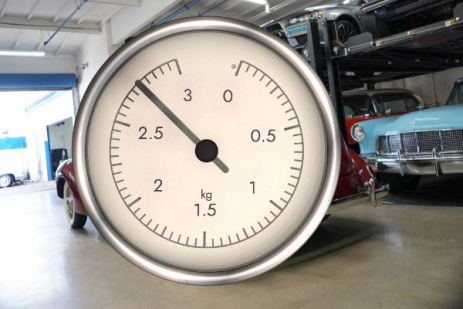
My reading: 2.75 kg
